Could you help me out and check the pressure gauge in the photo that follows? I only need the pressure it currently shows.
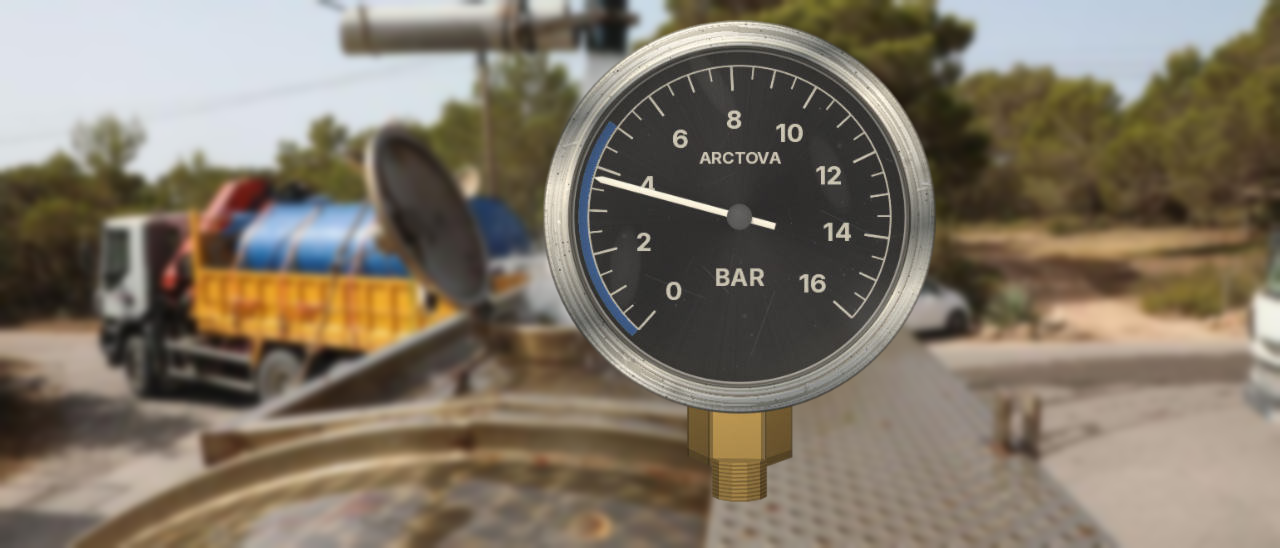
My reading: 3.75 bar
